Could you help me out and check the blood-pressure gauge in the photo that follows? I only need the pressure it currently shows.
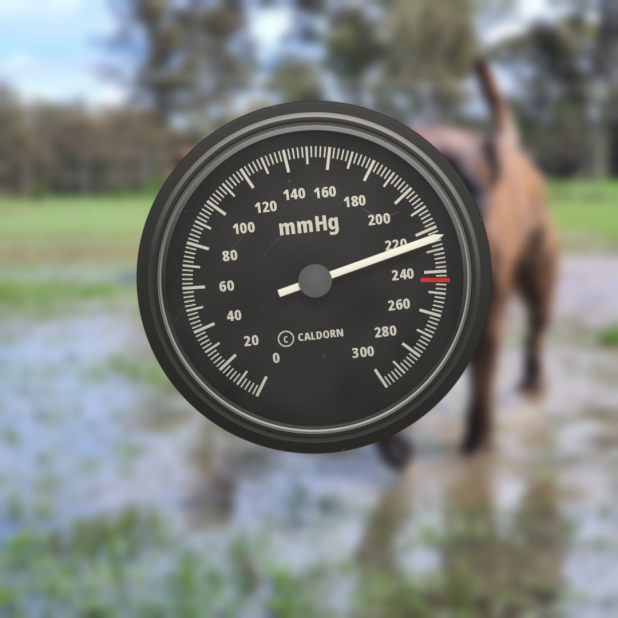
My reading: 224 mmHg
